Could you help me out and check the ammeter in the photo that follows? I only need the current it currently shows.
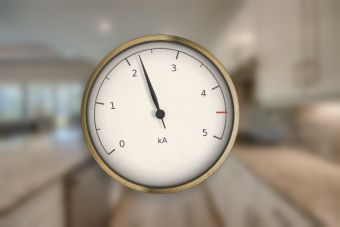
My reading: 2.25 kA
